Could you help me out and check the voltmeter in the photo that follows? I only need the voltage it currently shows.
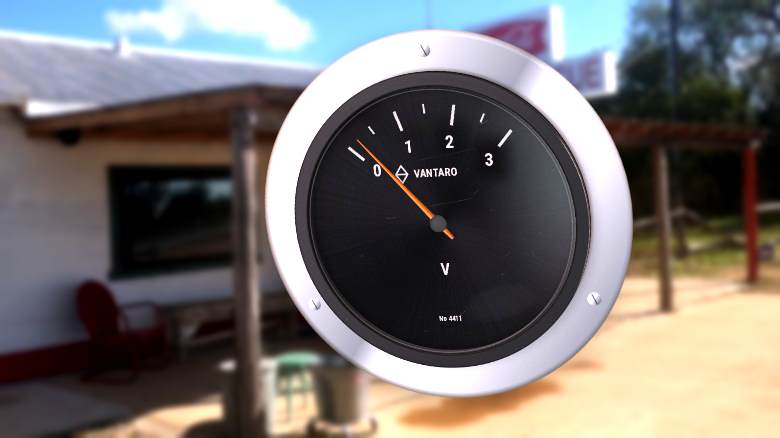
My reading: 0.25 V
